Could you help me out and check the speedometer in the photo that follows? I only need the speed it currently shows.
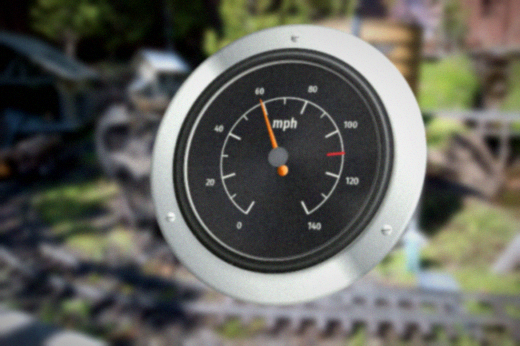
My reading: 60 mph
